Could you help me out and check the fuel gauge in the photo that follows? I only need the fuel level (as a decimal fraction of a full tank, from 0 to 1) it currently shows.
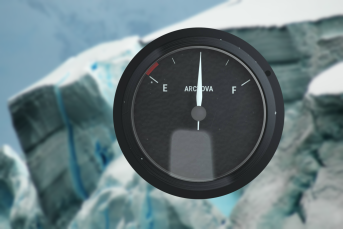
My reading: 0.5
